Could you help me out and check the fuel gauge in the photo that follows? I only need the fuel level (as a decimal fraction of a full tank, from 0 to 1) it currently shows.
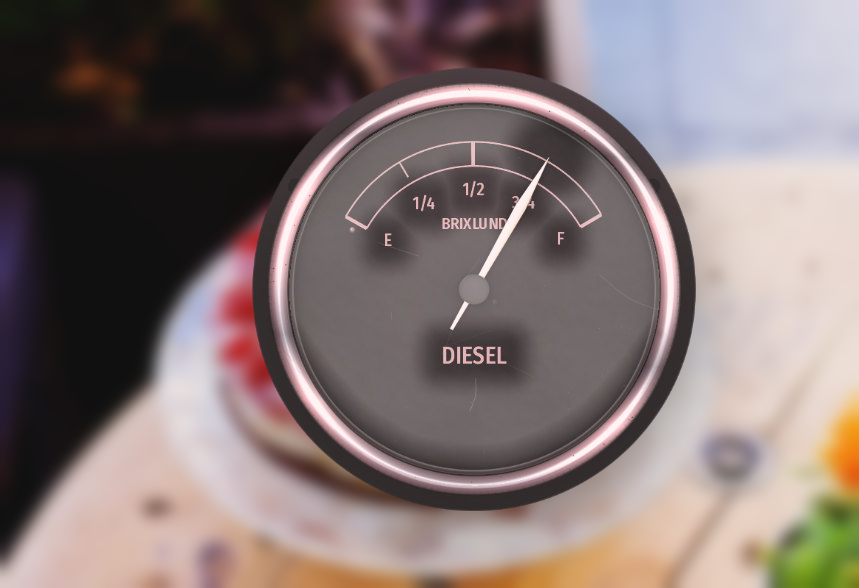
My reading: 0.75
